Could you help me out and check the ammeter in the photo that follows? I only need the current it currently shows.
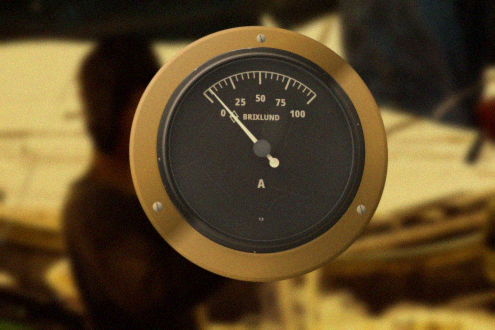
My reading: 5 A
